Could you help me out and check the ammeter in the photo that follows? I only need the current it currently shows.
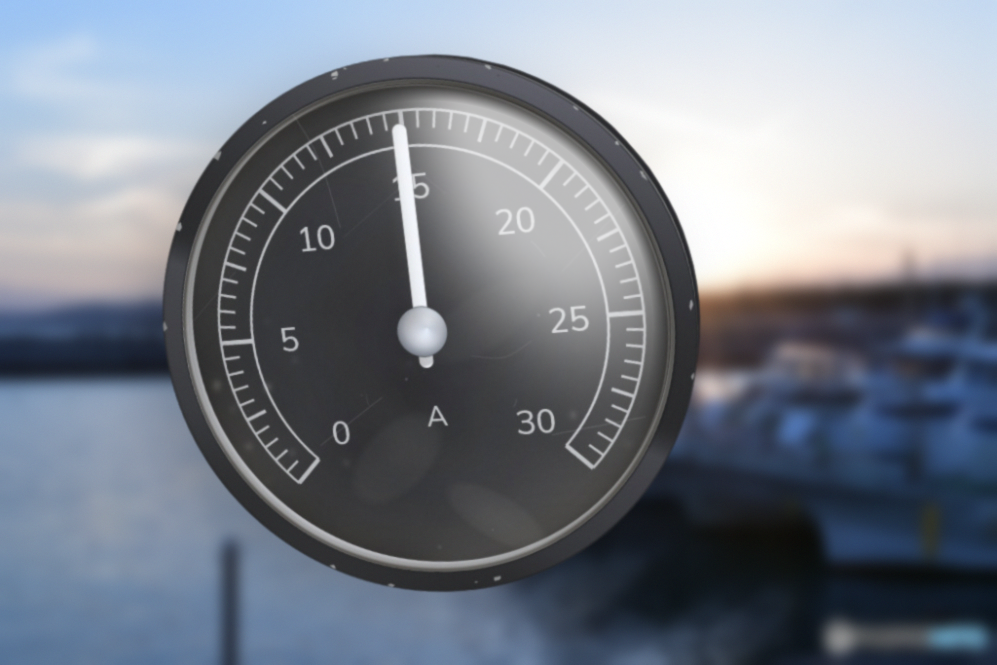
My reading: 15 A
